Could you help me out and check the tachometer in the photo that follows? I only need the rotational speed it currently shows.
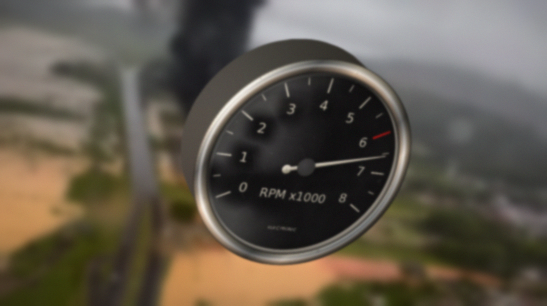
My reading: 6500 rpm
